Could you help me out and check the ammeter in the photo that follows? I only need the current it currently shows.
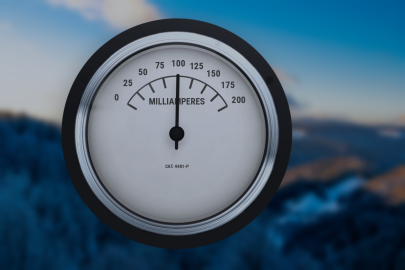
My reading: 100 mA
